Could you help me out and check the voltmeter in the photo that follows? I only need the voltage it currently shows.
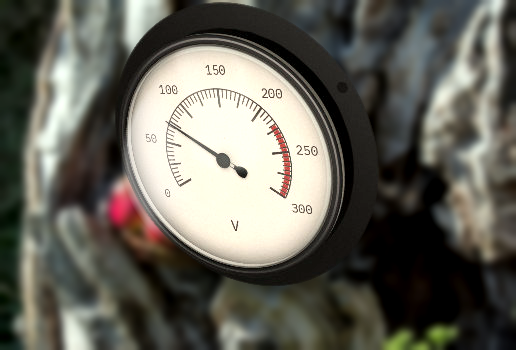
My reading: 75 V
